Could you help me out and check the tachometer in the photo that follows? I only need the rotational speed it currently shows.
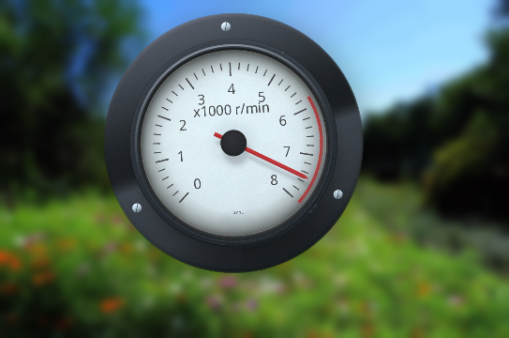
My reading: 7500 rpm
